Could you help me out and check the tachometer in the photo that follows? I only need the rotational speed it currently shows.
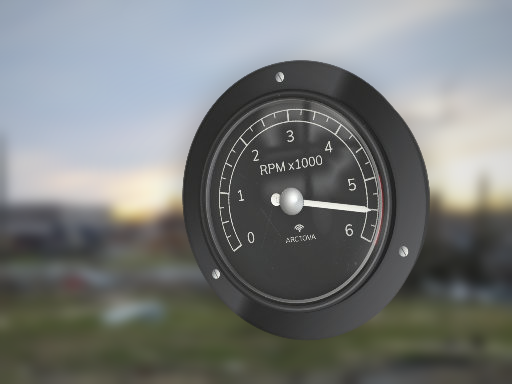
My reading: 5500 rpm
